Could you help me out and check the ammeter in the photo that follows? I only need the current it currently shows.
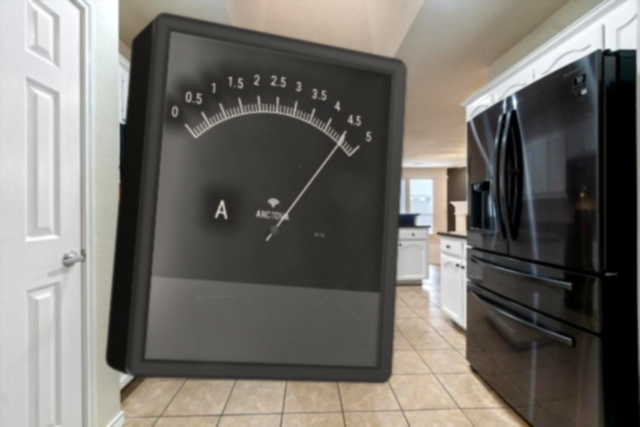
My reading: 4.5 A
